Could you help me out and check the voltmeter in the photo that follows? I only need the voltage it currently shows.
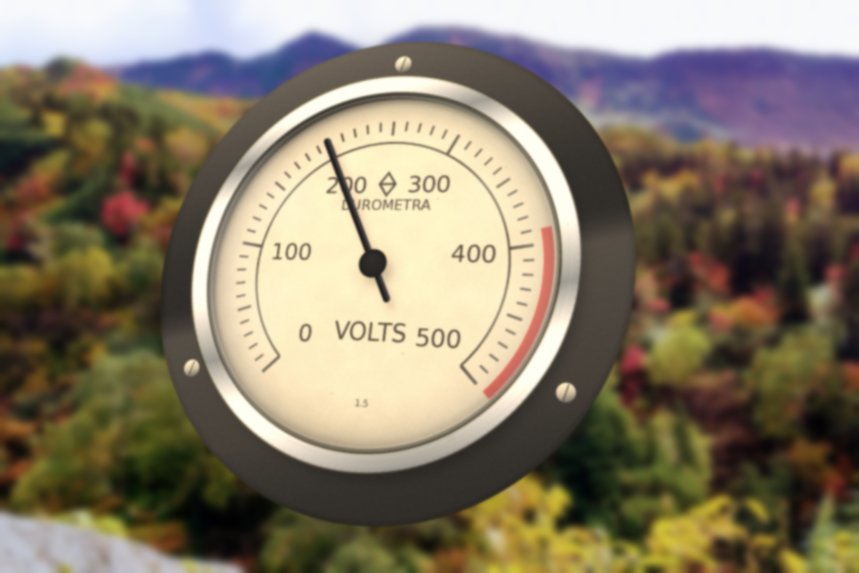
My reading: 200 V
